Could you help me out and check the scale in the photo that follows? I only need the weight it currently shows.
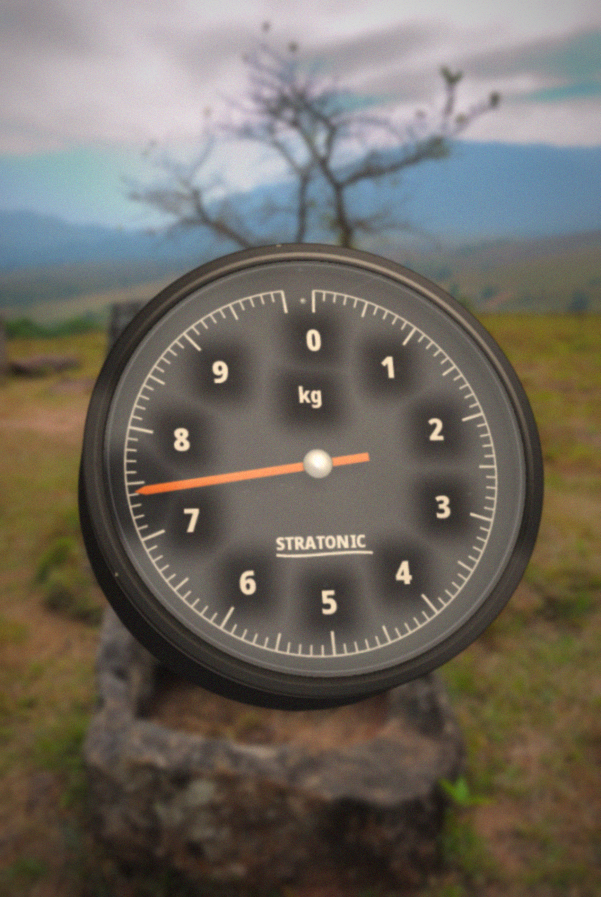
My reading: 7.4 kg
